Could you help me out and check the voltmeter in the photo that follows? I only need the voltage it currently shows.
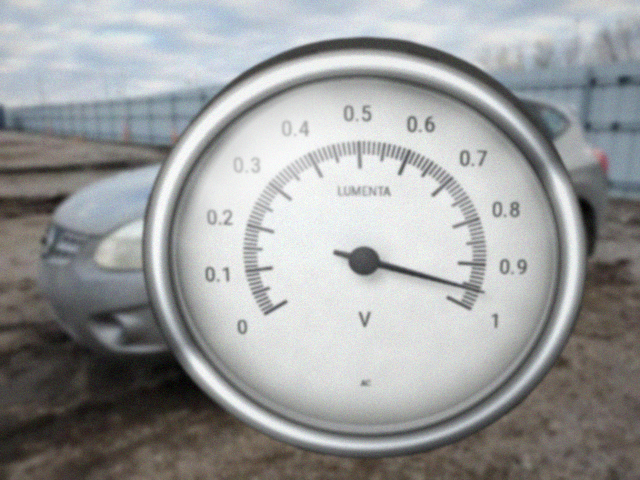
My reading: 0.95 V
